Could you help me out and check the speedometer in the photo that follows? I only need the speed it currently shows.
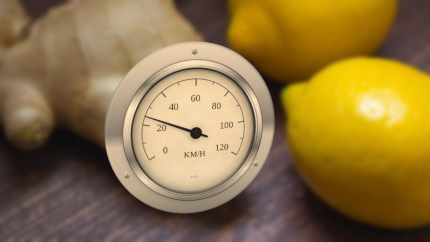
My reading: 25 km/h
